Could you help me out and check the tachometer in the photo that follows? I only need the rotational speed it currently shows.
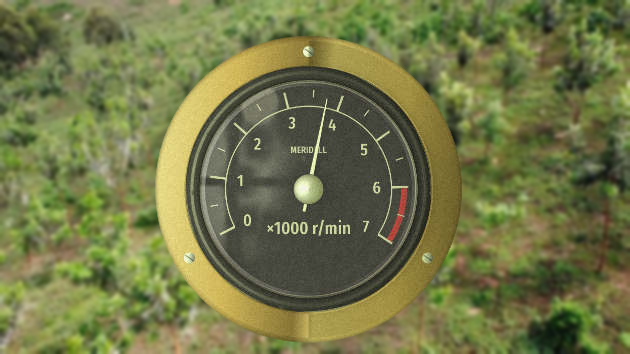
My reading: 3750 rpm
